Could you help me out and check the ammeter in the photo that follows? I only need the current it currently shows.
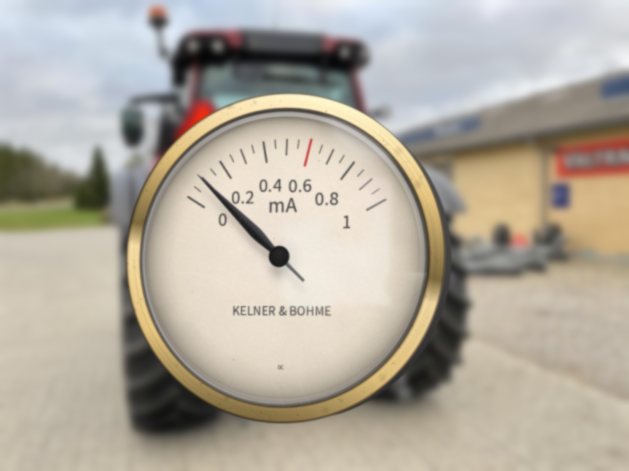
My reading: 0.1 mA
